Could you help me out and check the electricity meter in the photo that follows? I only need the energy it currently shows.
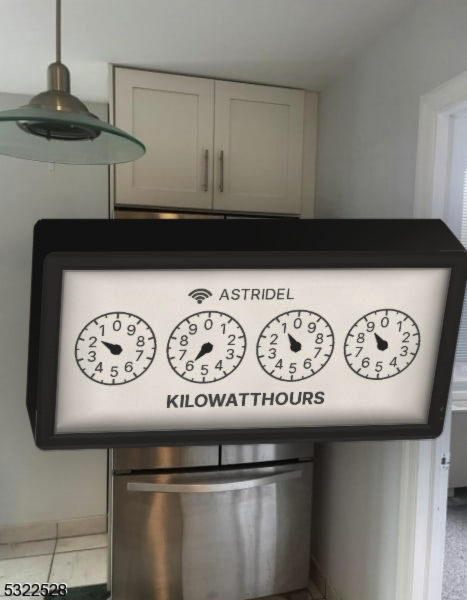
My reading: 1609 kWh
